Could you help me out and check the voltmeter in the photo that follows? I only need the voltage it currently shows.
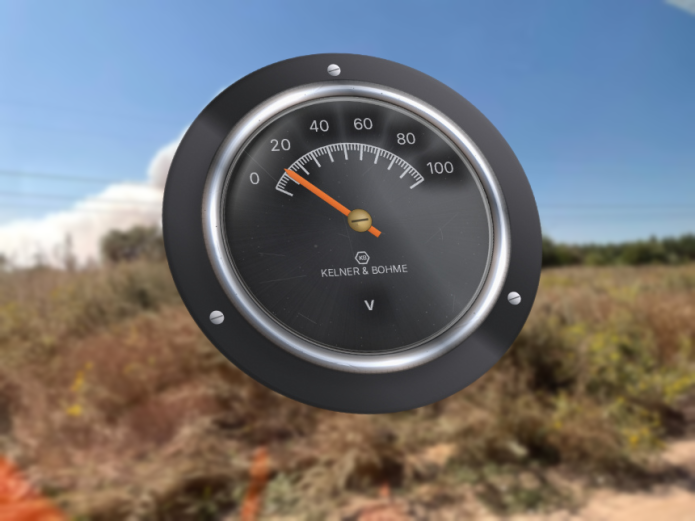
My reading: 10 V
